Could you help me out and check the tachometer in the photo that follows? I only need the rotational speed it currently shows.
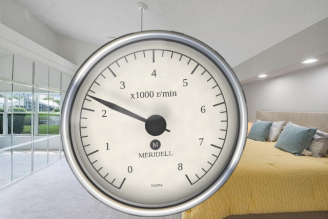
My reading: 2300 rpm
